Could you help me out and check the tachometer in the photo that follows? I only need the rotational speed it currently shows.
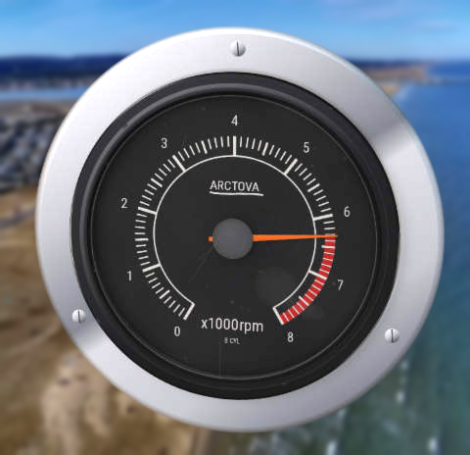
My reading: 6300 rpm
